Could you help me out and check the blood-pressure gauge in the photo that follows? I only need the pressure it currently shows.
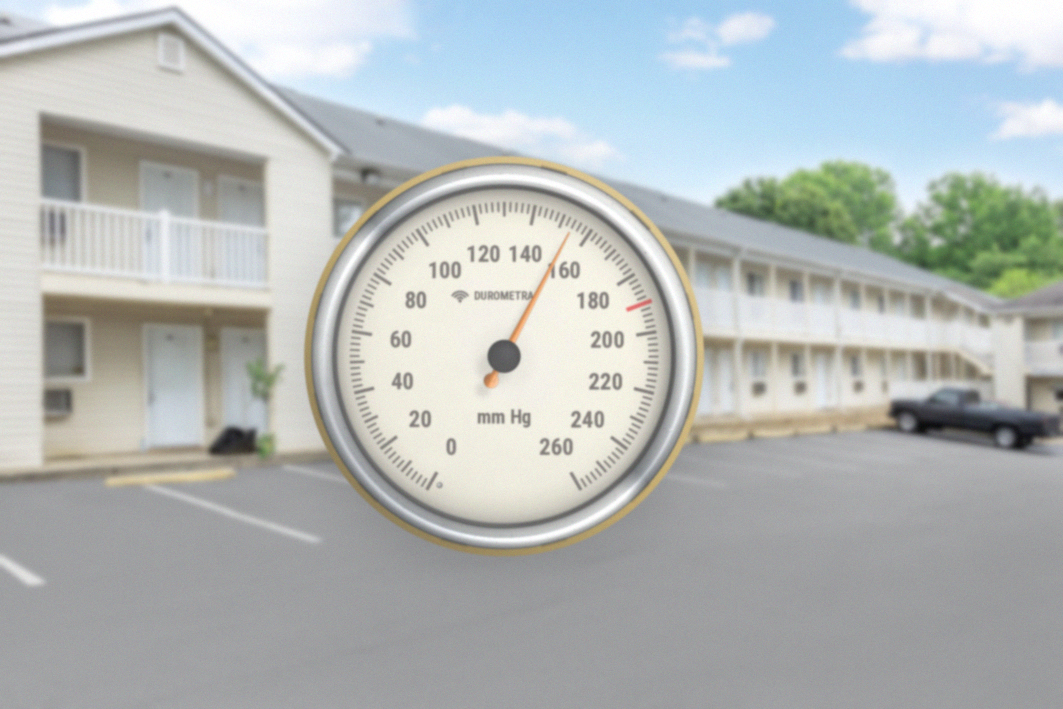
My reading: 154 mmHg
